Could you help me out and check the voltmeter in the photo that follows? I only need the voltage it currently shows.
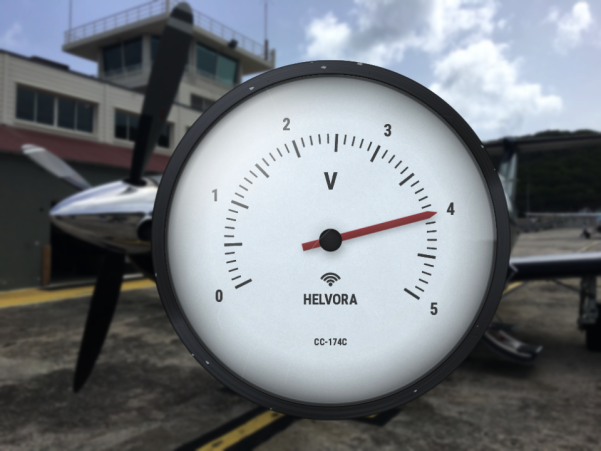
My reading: 4 V
